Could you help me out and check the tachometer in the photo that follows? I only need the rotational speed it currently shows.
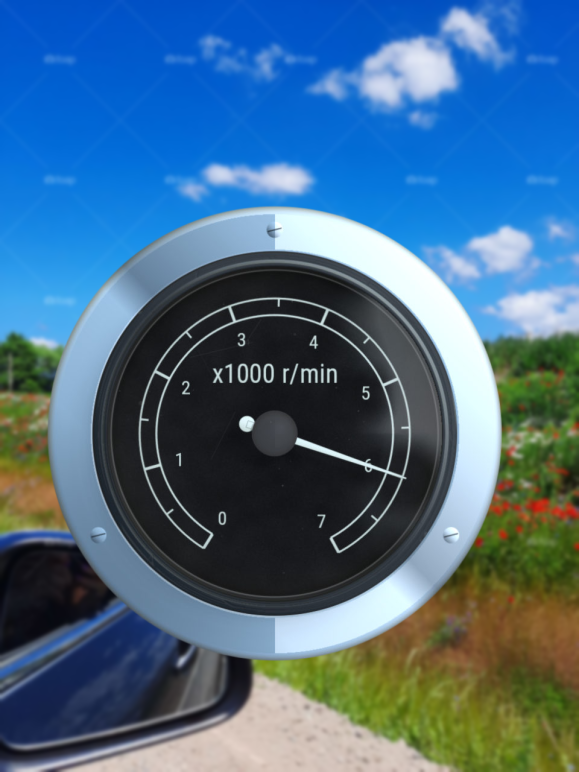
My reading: 6000 rpm
